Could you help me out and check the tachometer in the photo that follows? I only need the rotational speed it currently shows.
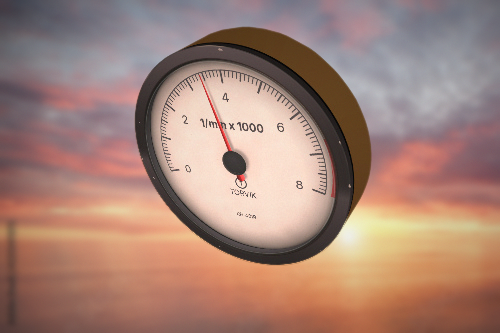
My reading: 3500 rpm
